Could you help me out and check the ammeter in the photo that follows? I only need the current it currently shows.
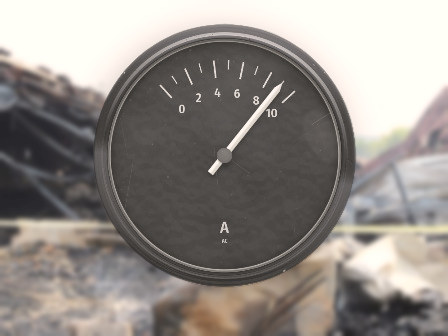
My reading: 9 A
